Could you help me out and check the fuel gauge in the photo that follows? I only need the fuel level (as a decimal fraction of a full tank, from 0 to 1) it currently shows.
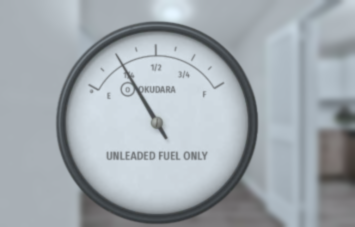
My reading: 0.25
